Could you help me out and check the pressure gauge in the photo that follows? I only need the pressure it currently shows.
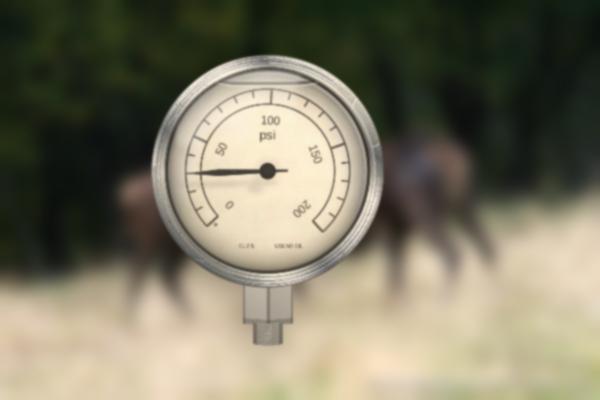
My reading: 30 psi
